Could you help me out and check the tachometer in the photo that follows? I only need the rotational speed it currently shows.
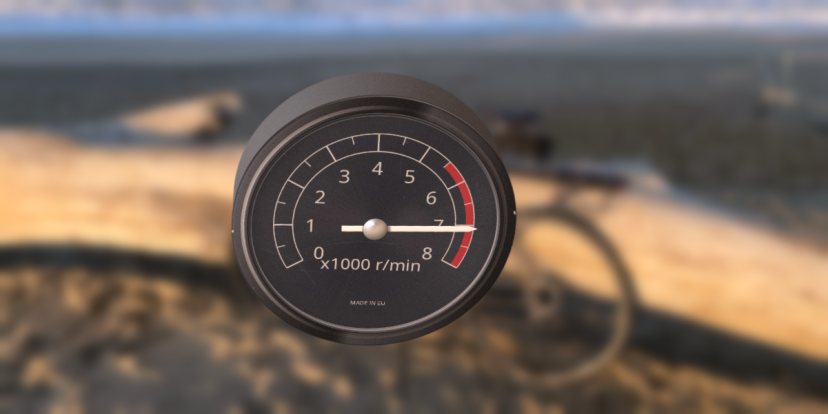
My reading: 7000 rpm
